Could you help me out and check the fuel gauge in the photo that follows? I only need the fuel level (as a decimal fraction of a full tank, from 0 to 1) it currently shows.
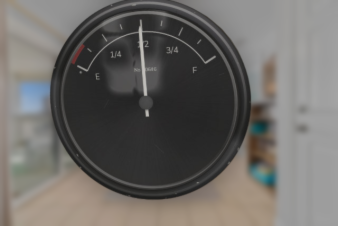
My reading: 0.5
